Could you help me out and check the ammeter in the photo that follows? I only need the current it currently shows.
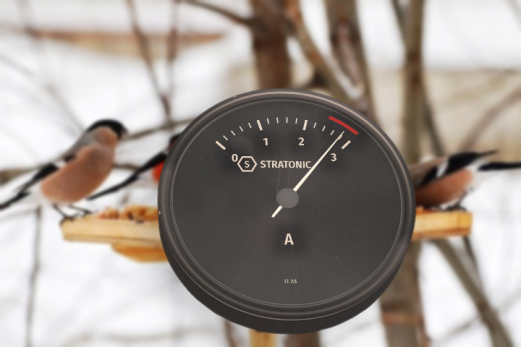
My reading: 2.8 A
